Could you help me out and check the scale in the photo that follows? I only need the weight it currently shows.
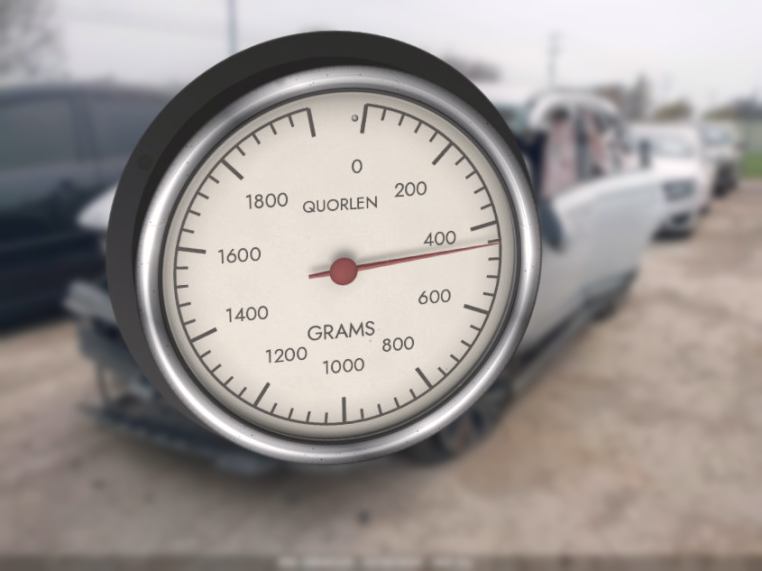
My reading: 440 g
